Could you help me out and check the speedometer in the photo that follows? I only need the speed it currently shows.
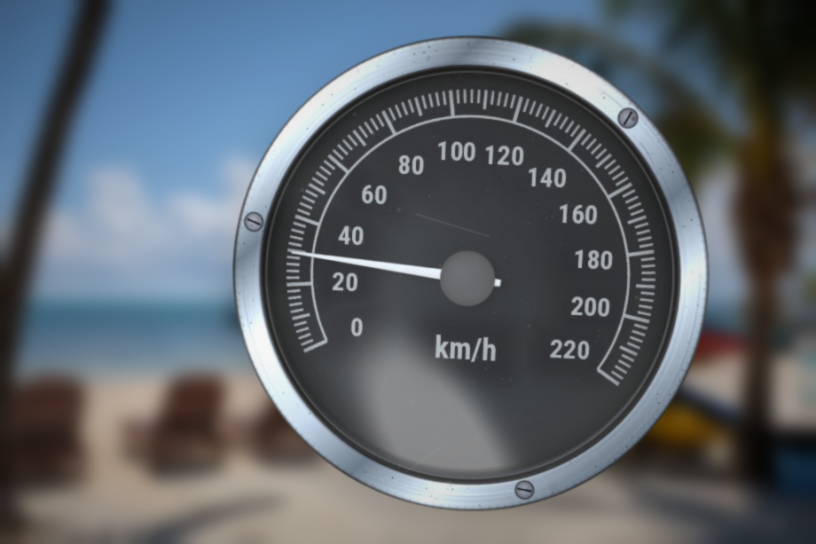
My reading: 30 km/h
